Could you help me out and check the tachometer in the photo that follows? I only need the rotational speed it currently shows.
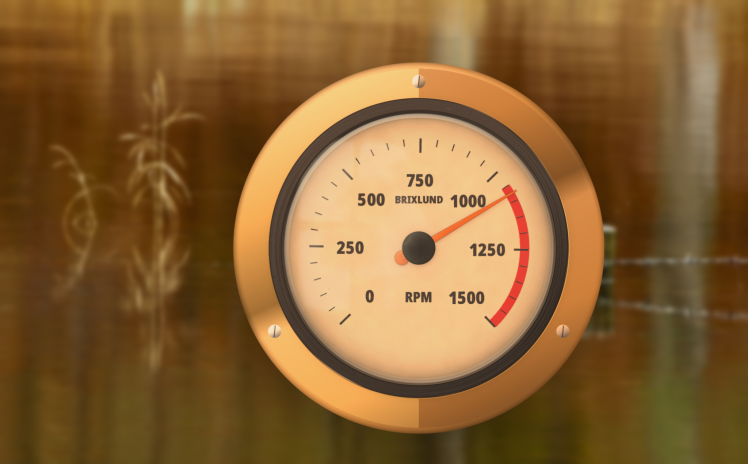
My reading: 1075 rpm
